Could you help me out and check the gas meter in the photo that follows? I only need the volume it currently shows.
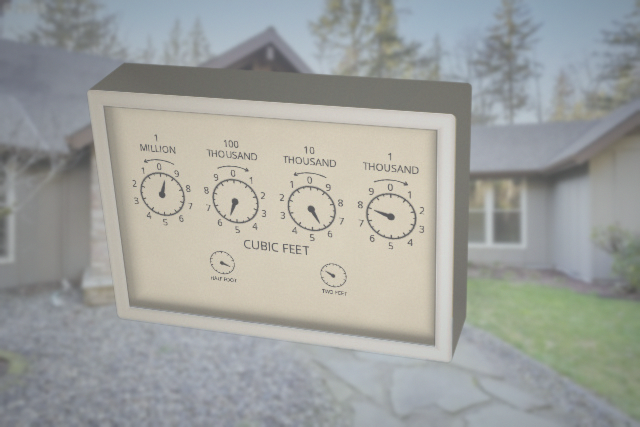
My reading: 955800 ft³
